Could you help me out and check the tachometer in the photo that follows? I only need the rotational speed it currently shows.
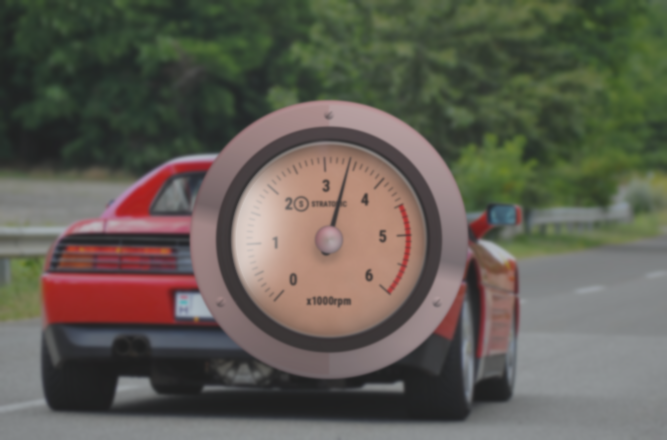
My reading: 3400 rpm
